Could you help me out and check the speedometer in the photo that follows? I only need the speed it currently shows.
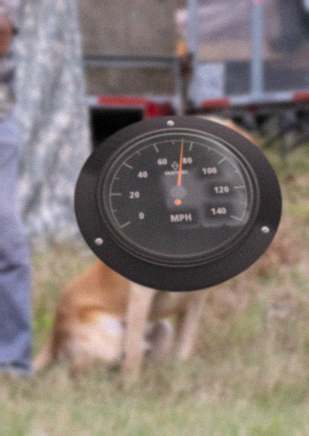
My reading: 75 mph
